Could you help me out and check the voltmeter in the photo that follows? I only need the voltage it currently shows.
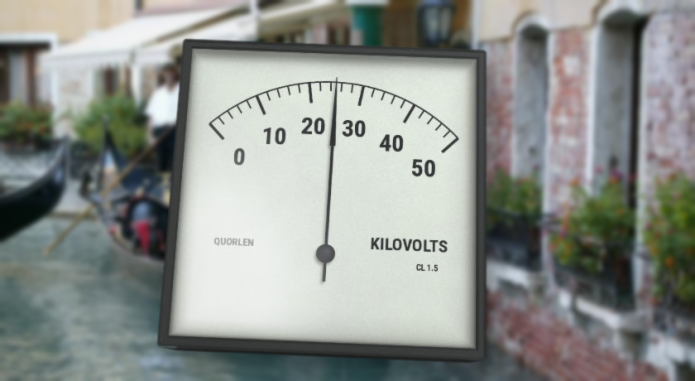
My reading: 25 kV
